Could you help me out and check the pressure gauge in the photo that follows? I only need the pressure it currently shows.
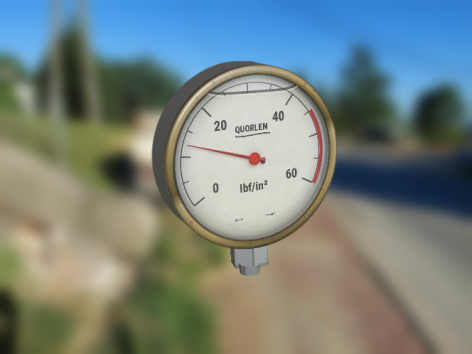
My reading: 12.5 psi
